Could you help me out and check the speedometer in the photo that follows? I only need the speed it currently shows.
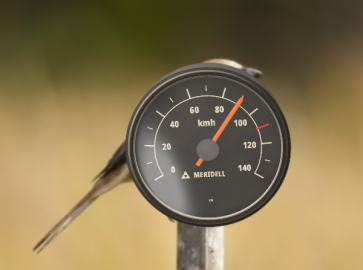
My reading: 90 km/h
